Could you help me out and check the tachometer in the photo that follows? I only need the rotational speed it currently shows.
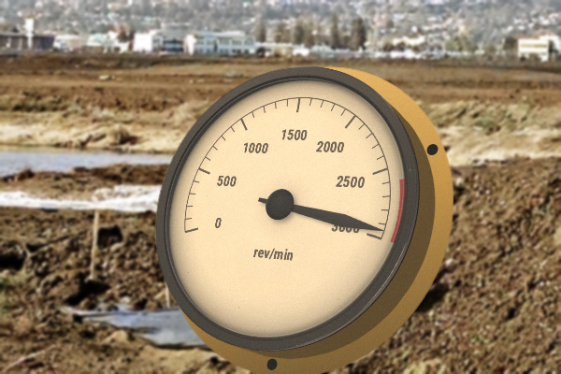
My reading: 2950 rpm
